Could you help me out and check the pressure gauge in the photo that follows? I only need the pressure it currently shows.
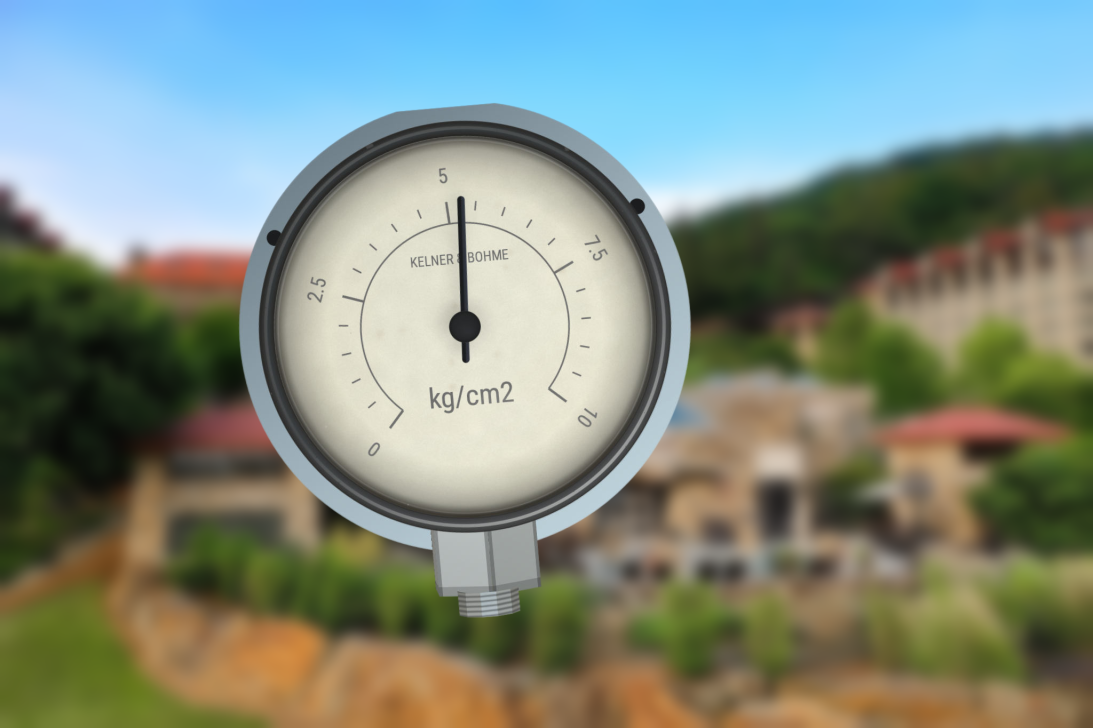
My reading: 5.25 kg/cm²
